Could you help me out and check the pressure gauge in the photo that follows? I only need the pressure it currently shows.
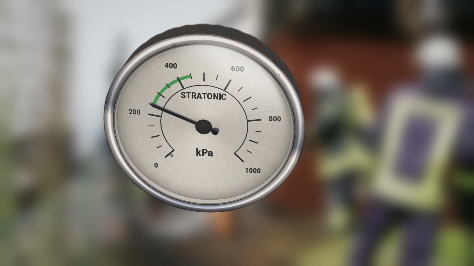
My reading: 250 kPa
